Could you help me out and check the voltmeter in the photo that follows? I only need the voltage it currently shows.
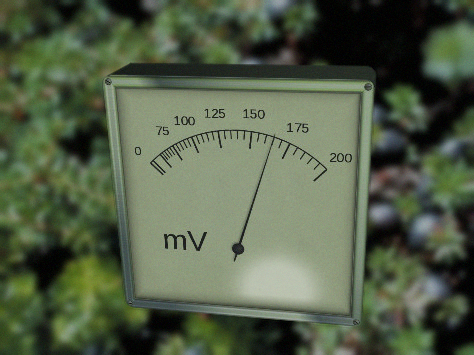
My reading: 165 mV
